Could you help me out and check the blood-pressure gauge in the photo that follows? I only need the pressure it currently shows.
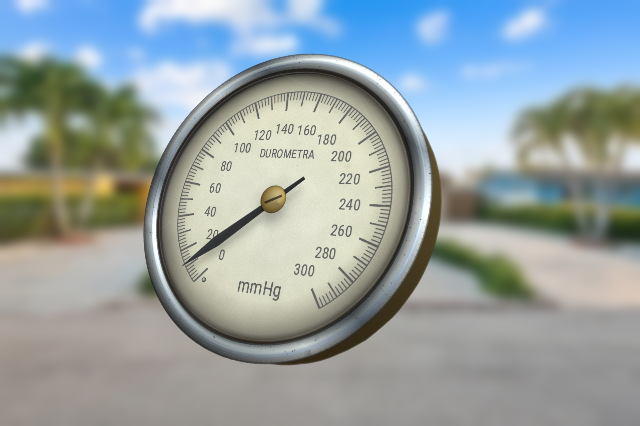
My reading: 10 mmHg
